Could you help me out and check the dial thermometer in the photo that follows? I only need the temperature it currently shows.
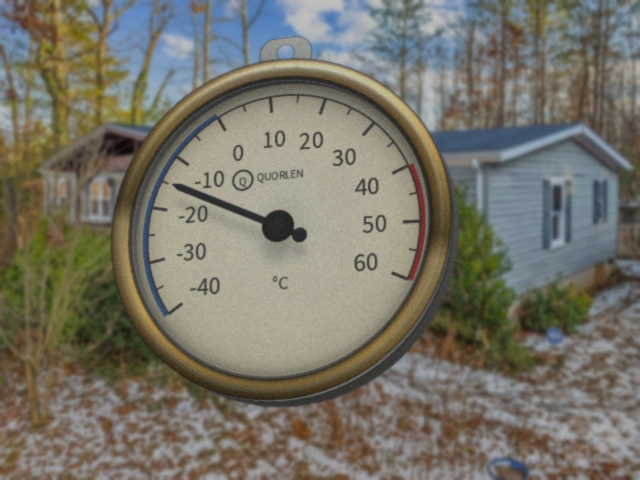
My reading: -15 °C
